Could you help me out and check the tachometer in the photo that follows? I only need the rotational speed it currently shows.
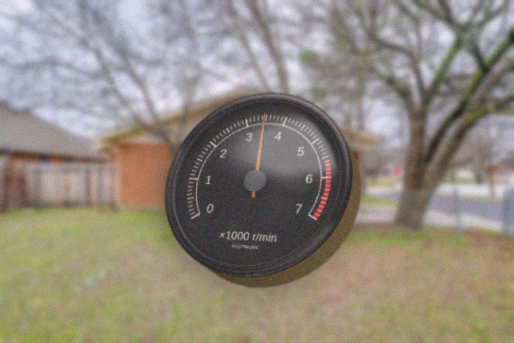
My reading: 3500 rpm
